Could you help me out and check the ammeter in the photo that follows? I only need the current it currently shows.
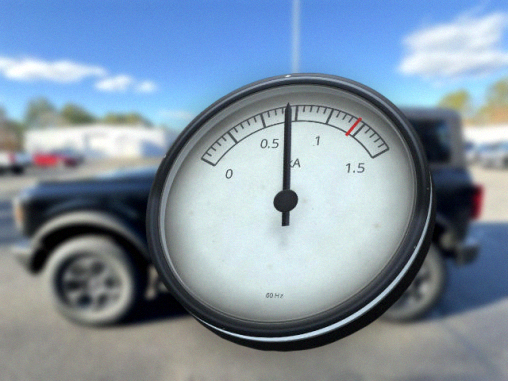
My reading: 0.7 kA
